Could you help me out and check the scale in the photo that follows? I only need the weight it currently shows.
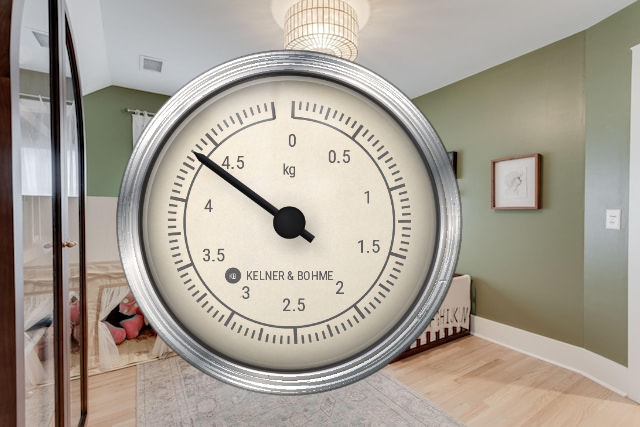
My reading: 4.35 kg
